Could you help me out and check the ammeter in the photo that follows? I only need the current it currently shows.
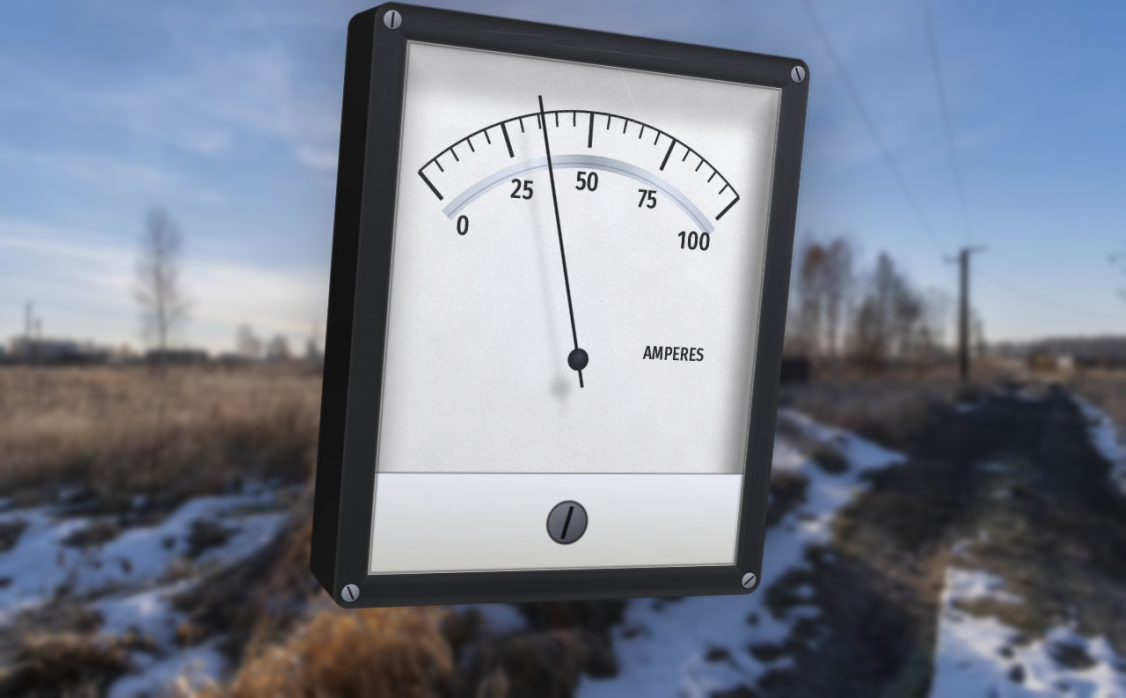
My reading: 35 A
